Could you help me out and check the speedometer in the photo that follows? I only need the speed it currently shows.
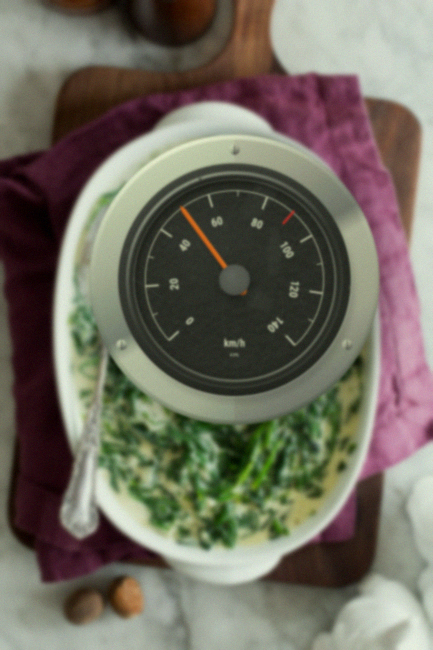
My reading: 50 km/h
